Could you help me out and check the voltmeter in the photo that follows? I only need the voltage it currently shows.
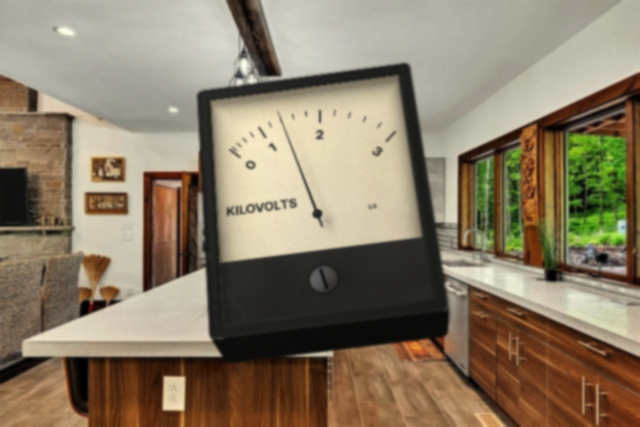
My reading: 1.4 kV
